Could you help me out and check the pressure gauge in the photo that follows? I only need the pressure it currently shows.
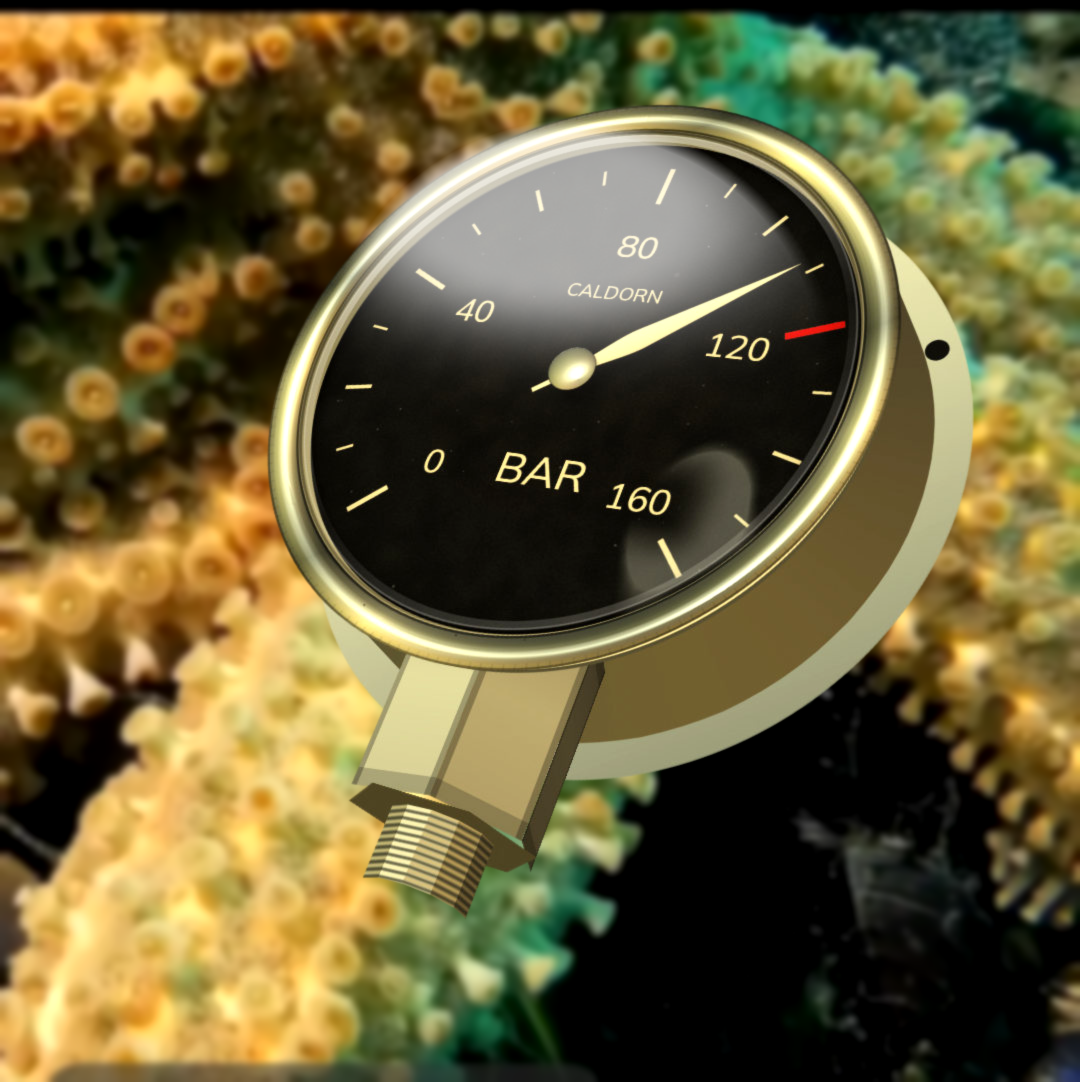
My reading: 110 bar
